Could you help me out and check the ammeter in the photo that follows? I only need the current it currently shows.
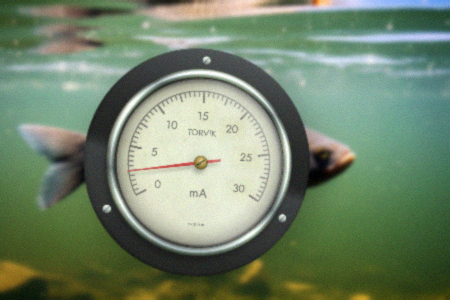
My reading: 2.5 mA
